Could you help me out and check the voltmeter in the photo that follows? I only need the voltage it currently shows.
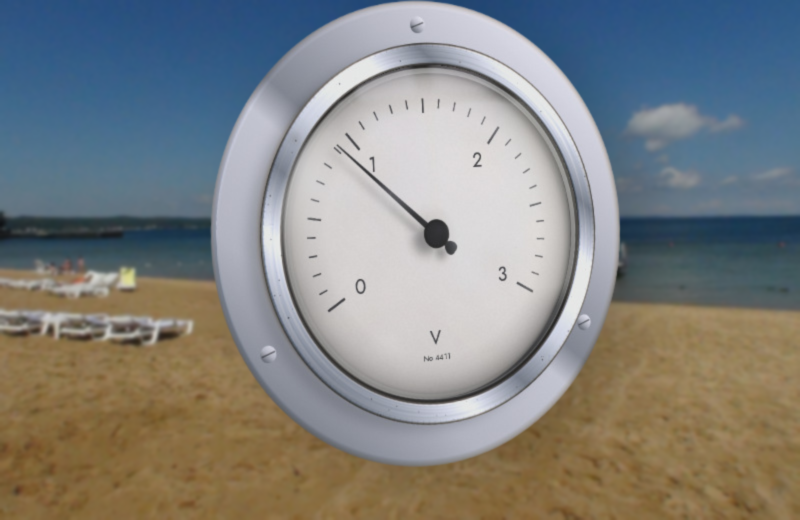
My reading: 0.9 V
